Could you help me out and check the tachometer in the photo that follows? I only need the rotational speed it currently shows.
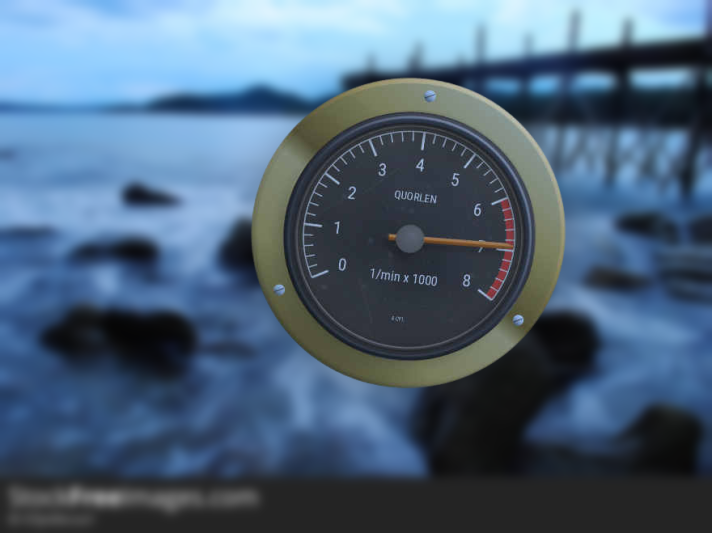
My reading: 6900 rpm
